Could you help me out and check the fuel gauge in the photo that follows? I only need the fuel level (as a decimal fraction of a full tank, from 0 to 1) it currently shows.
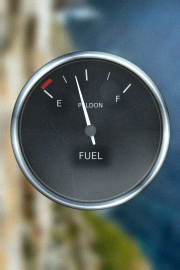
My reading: 0.375
